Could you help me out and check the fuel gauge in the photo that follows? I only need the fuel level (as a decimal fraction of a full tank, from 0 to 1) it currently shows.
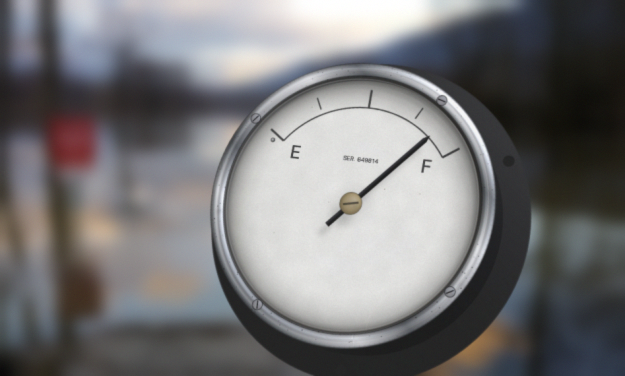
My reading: 0.875
